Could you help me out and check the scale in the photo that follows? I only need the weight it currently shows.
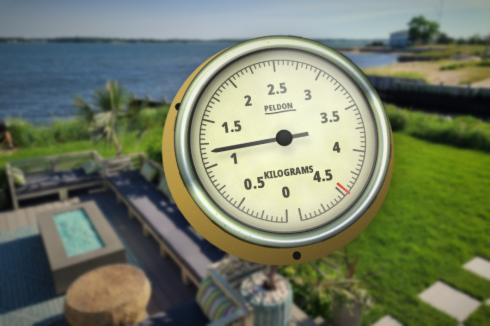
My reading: 1.15 kg
